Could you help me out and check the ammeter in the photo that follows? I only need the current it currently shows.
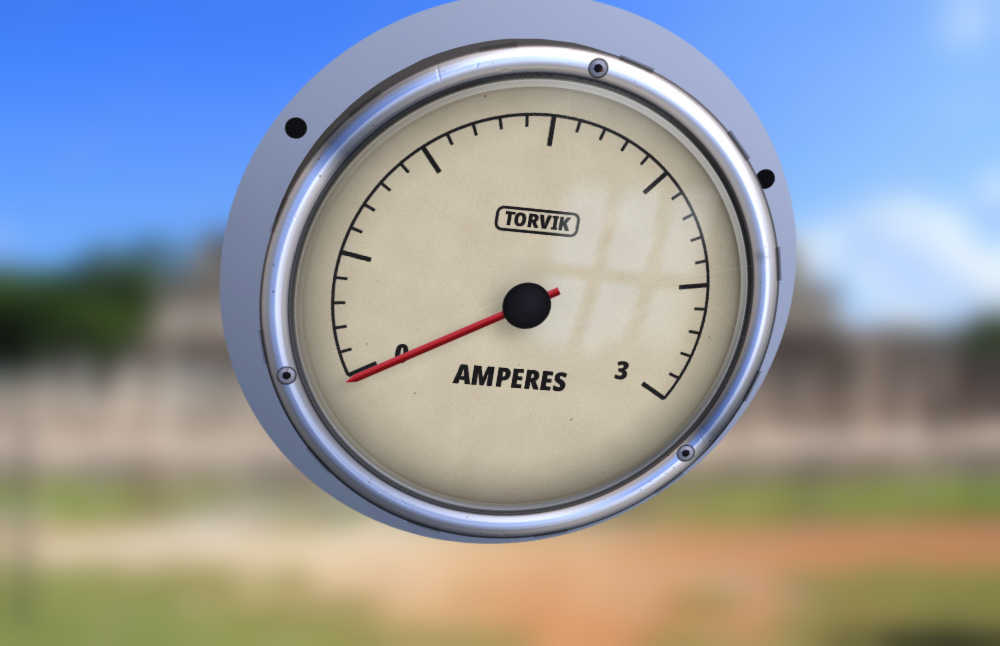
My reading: 0 A
